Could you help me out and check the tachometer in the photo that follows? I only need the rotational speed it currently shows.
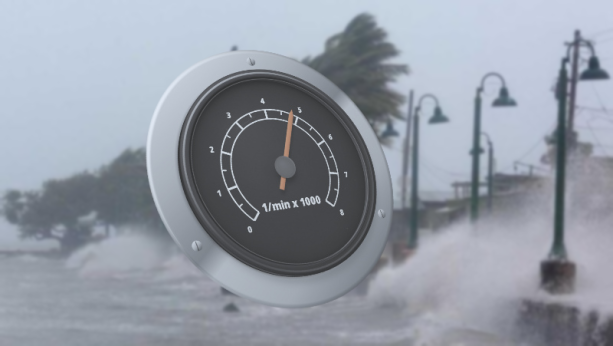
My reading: 4750 rpm
